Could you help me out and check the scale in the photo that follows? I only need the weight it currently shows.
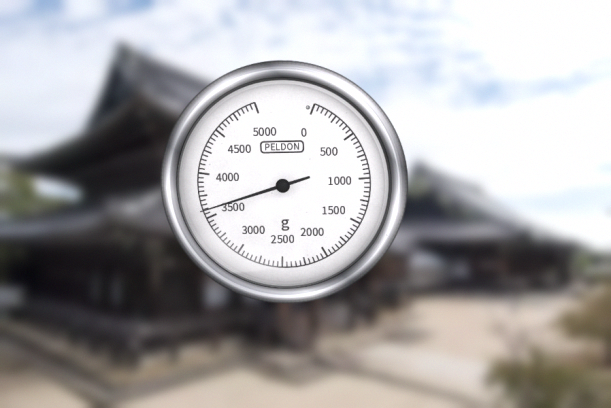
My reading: 3600 g
